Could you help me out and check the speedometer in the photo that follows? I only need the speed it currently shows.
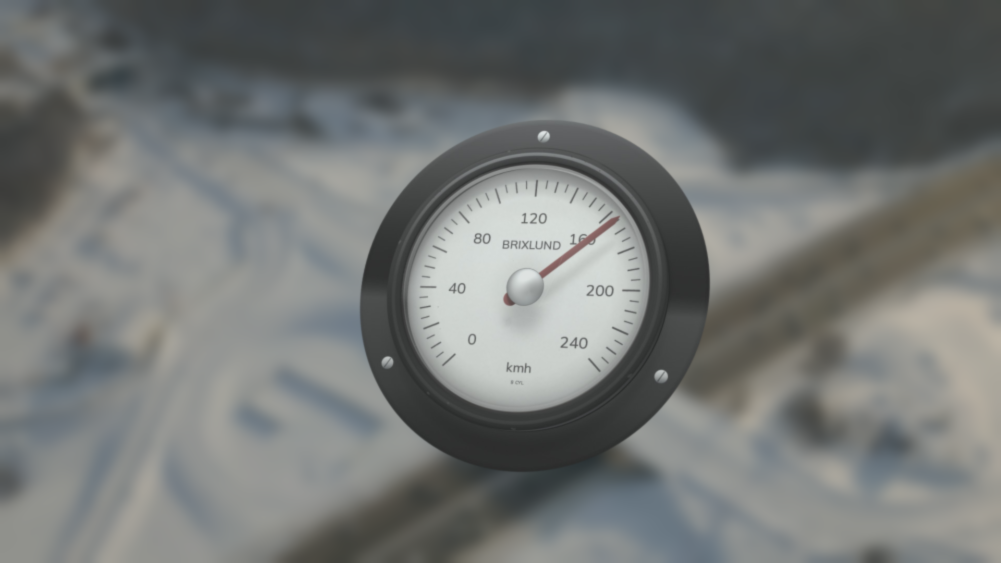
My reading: 165 km/h
